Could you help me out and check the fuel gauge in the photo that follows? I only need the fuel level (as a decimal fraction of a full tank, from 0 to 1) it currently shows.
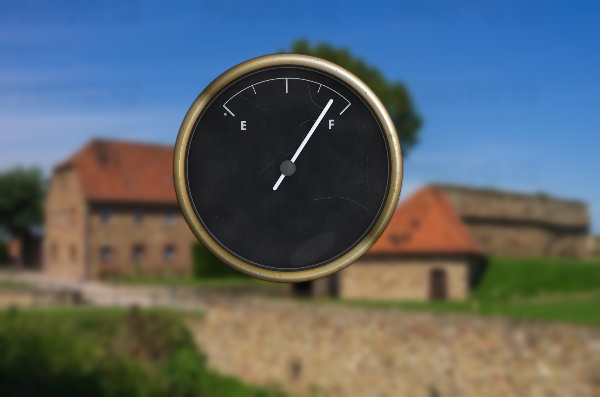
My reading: 0.875
